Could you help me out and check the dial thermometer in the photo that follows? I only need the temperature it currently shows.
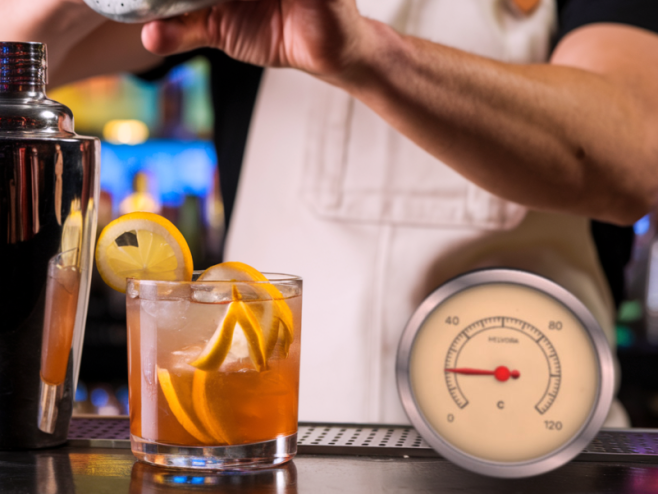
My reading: 20 °C
